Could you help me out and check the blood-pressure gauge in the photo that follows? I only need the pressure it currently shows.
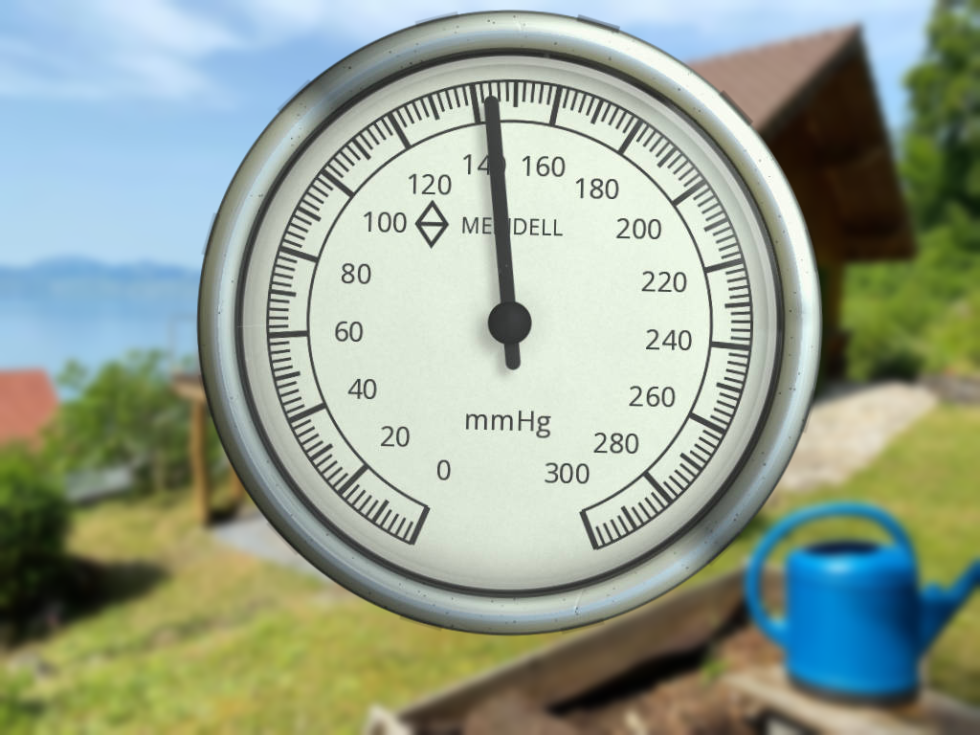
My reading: 144 mmHg
